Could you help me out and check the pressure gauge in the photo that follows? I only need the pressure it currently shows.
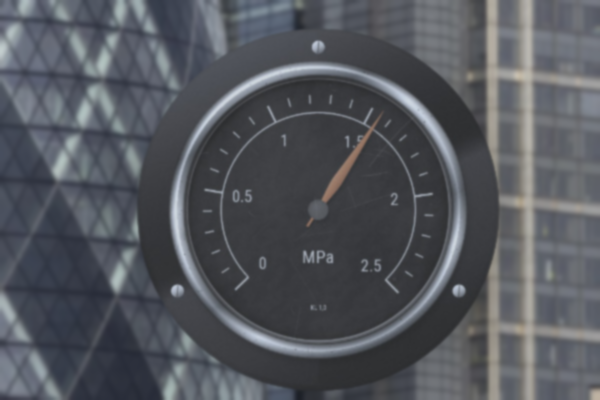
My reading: 1.55 MPa
